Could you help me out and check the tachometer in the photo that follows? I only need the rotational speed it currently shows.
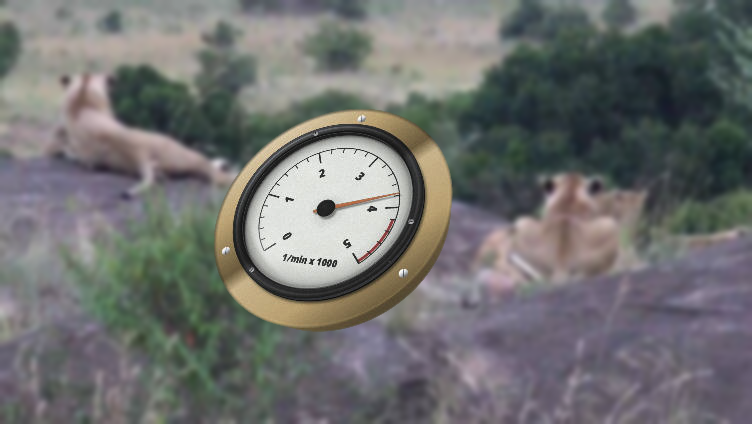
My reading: 3800 rpm
